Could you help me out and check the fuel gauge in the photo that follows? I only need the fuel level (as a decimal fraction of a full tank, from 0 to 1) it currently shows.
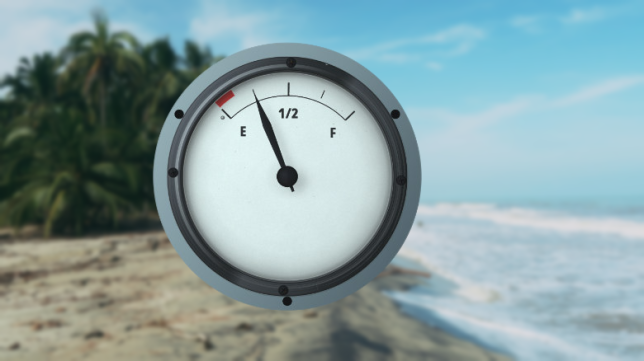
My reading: 0.25
